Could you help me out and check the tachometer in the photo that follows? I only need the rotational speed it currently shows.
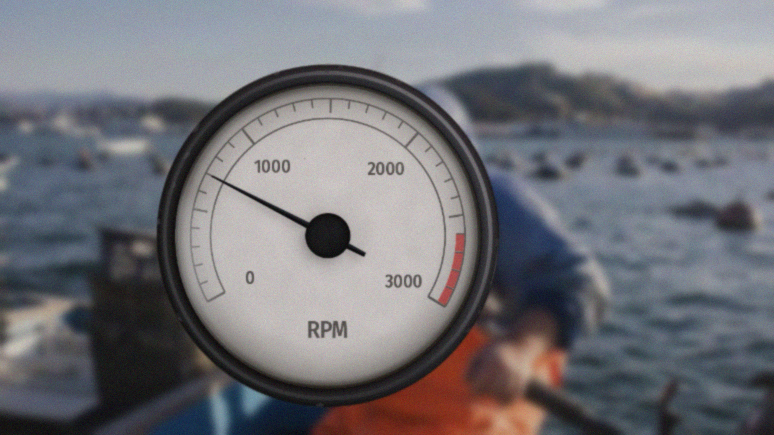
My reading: 700 rpm
